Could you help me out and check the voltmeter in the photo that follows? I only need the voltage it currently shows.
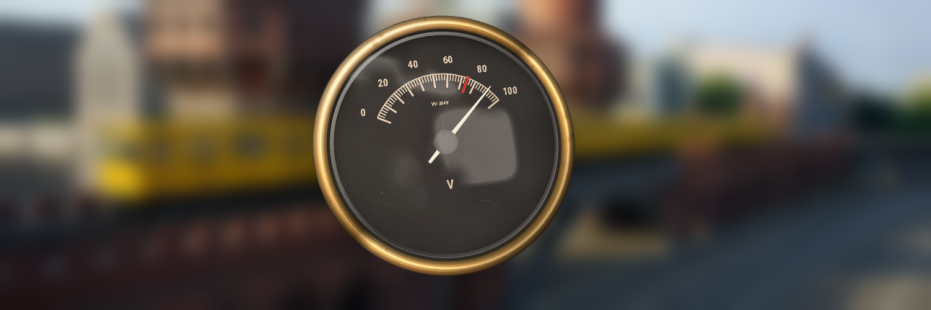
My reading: 90 V
